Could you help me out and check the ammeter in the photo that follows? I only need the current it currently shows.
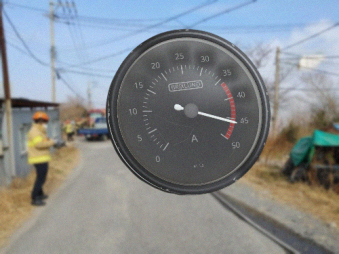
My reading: 46 A
